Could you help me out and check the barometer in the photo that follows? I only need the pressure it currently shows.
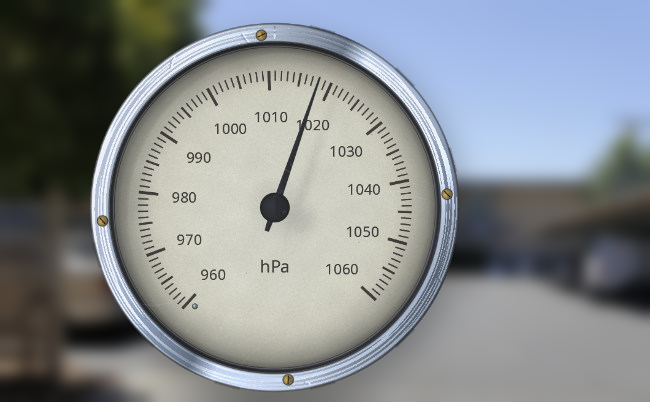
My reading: 1018 hPa
